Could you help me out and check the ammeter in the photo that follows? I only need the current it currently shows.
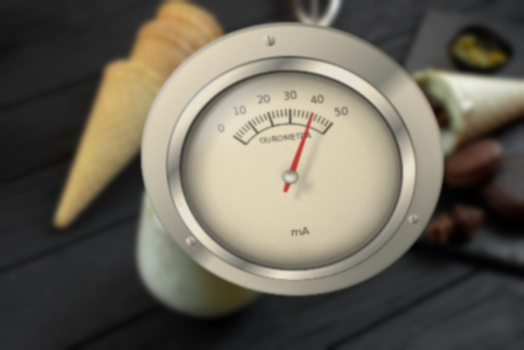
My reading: 40 mA
